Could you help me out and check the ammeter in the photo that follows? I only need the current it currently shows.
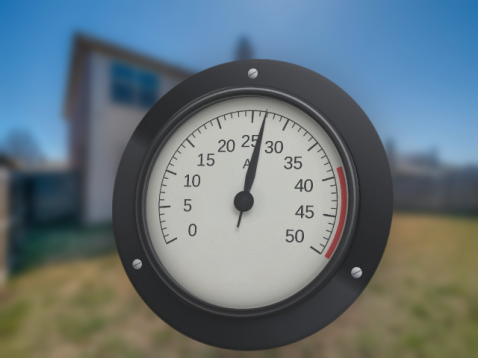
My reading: 27 A
